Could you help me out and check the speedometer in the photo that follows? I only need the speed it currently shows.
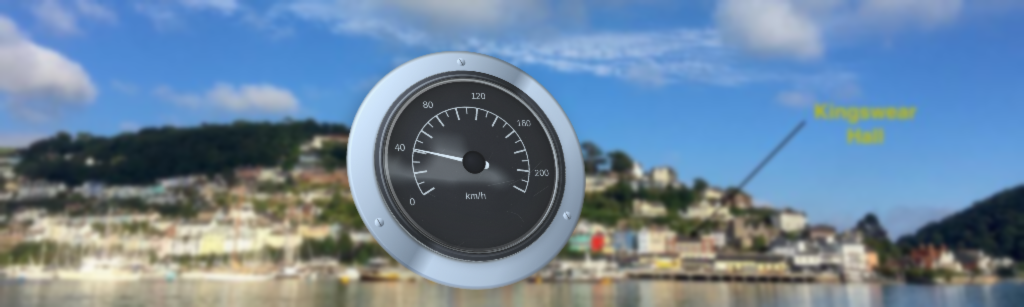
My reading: 40 km/h
